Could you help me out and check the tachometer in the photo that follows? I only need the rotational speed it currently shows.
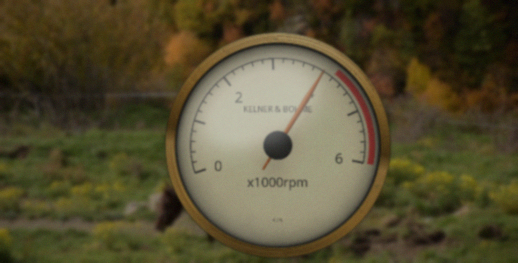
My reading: 4000 rpm
